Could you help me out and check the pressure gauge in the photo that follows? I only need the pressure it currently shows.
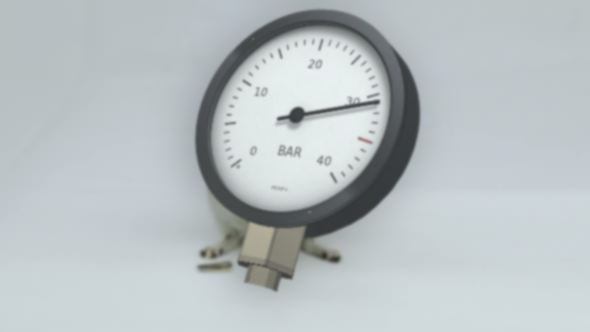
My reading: 31 bar
